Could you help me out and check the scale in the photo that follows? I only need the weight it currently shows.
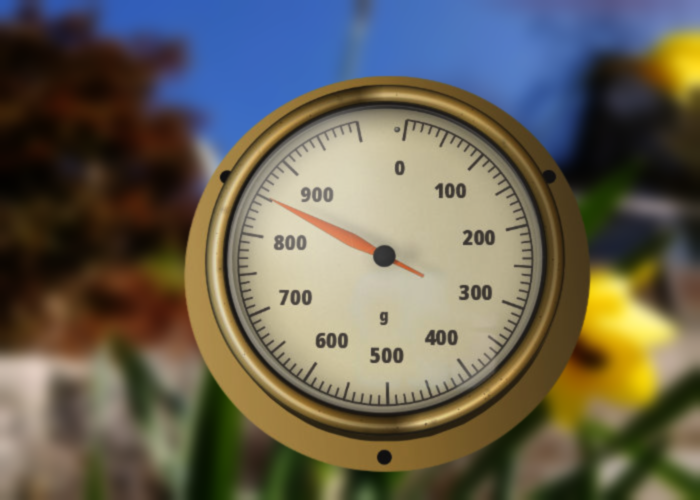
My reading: 850 g
